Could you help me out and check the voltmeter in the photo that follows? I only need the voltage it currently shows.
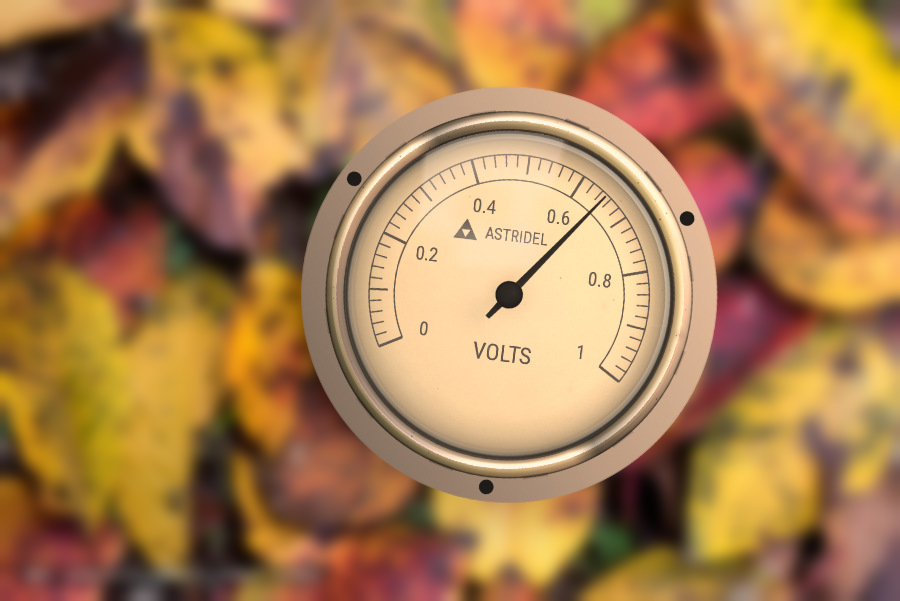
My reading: 0.65 V
